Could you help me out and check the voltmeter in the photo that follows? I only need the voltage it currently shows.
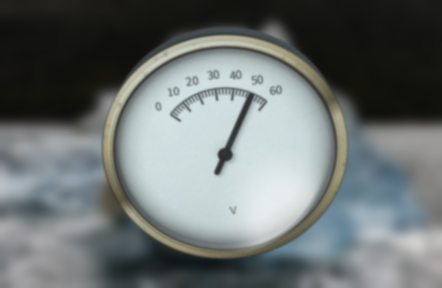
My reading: 50 V
